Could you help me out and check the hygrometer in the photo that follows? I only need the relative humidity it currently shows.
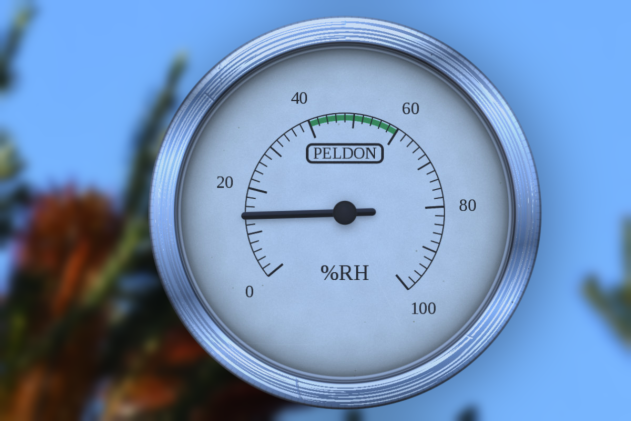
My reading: 14 %
